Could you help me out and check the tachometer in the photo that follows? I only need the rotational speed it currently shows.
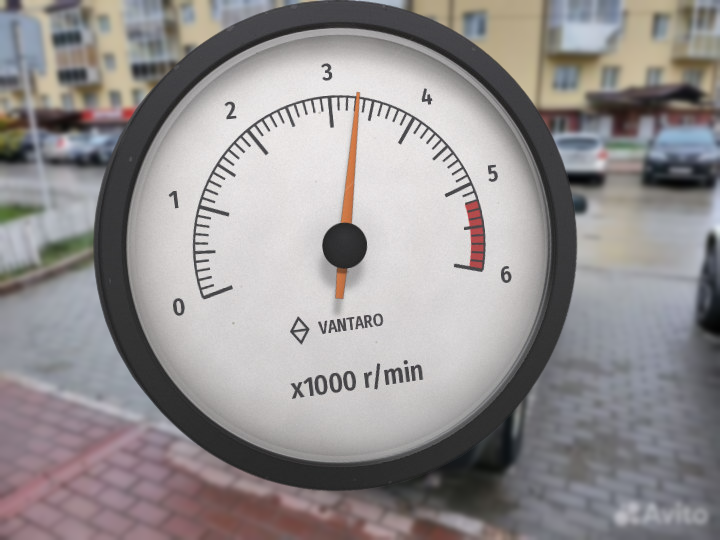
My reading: 3300 rpm
